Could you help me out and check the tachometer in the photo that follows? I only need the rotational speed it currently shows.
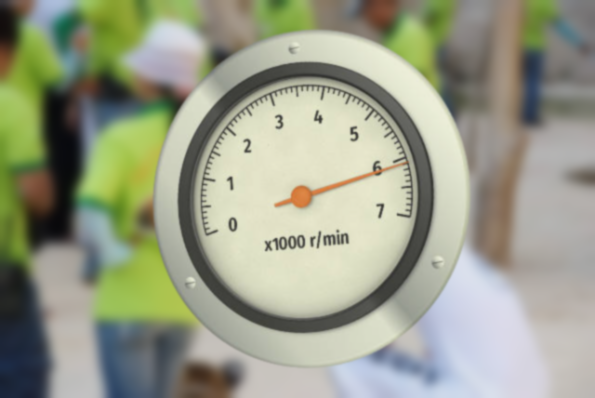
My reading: 6100 rpm
